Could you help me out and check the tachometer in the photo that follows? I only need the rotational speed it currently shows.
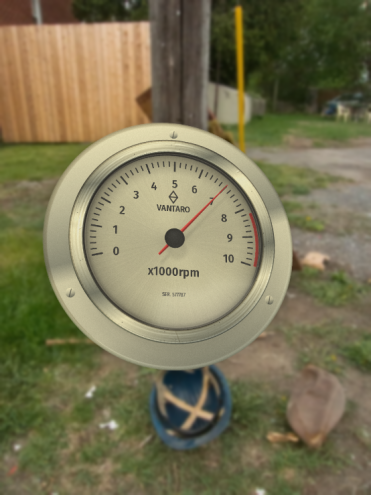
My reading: 7000 rpm
